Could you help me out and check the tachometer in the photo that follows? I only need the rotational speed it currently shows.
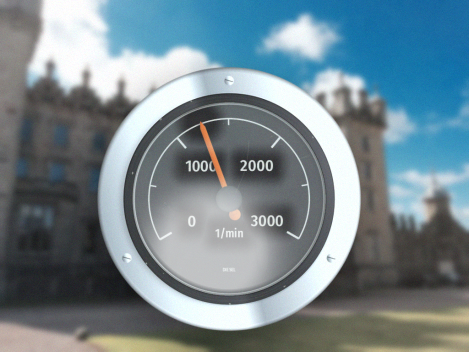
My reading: 1250 rpm
